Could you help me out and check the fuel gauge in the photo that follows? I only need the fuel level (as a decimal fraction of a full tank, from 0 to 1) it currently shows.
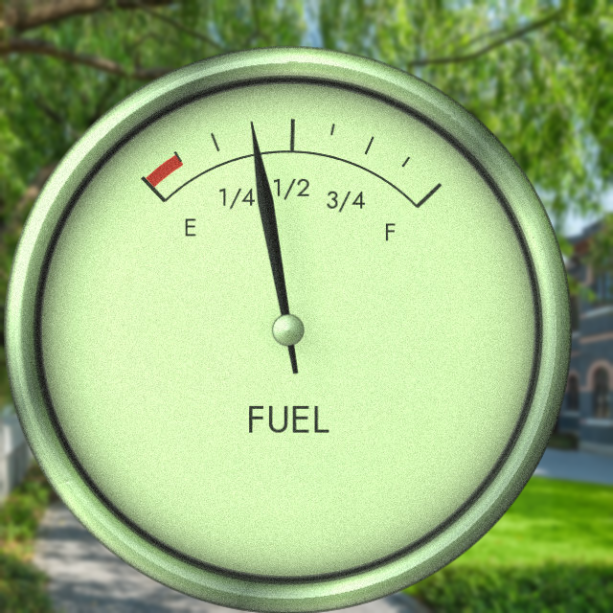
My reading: 0.375
